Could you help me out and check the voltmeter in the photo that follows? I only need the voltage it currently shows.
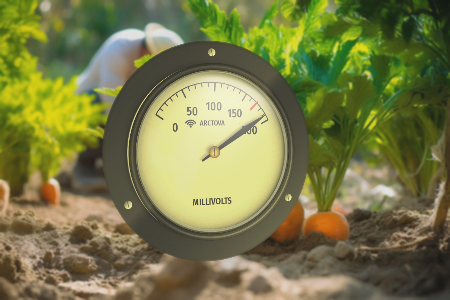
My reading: 190 mV
